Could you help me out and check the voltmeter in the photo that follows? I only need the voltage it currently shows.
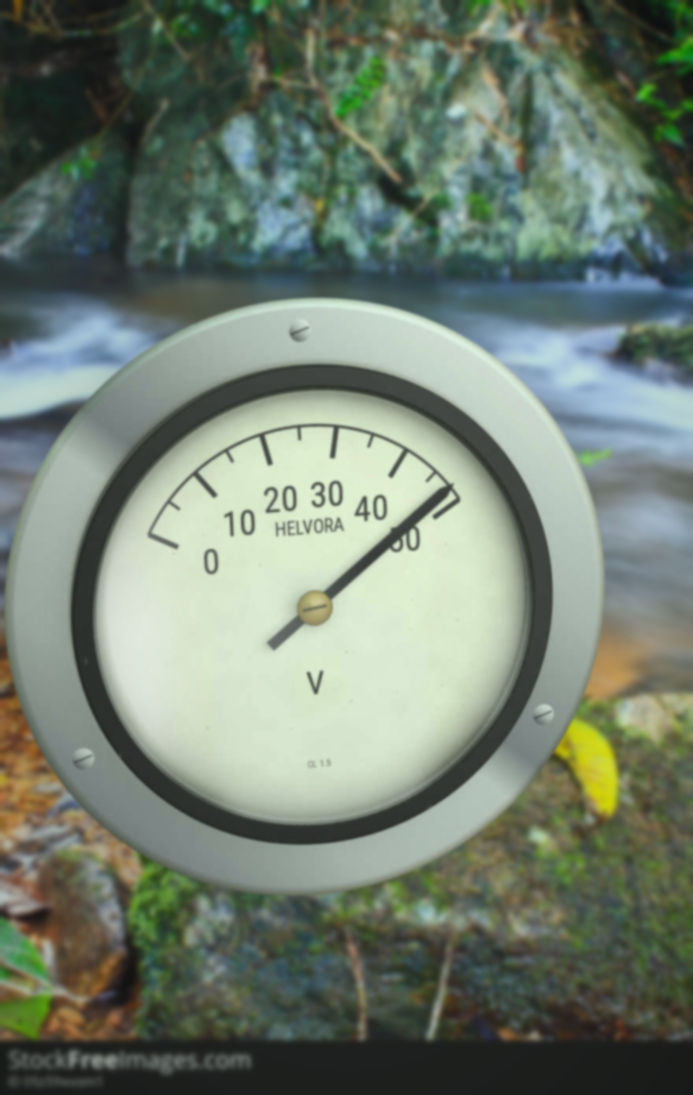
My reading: 47.5 V
